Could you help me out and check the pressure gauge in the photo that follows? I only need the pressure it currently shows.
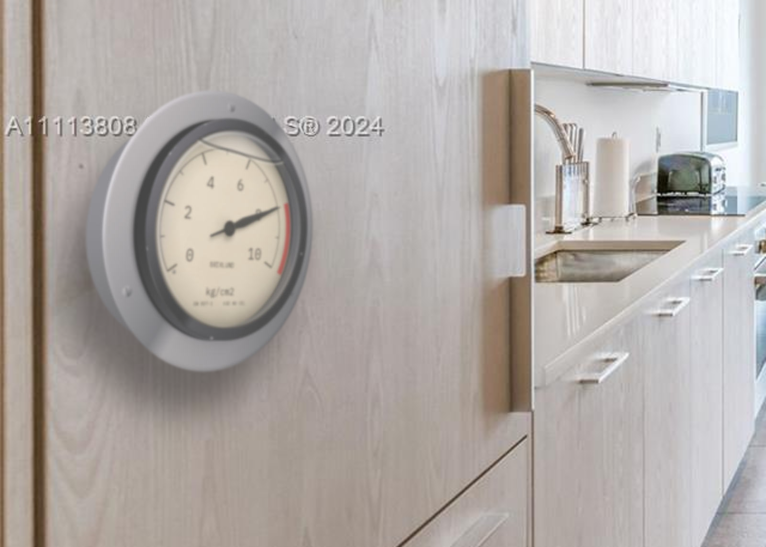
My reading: 8 kg/cm²
